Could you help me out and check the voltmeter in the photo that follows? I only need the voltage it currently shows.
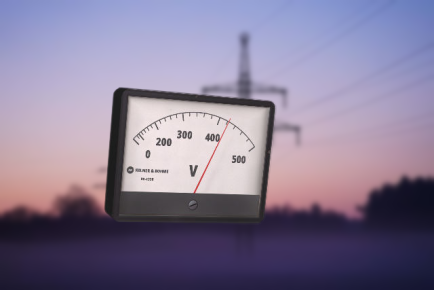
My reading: 420 V
